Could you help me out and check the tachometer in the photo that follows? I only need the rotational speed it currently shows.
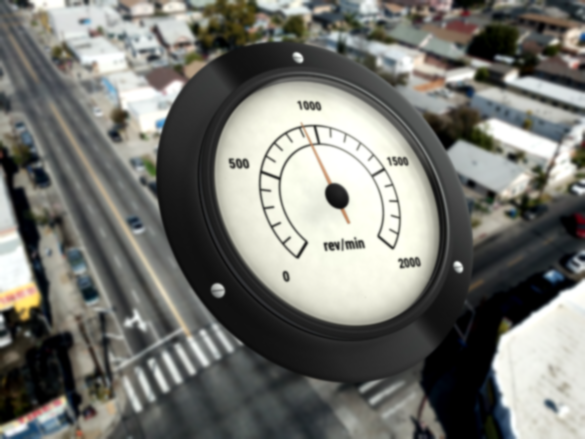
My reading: 900 rpm
